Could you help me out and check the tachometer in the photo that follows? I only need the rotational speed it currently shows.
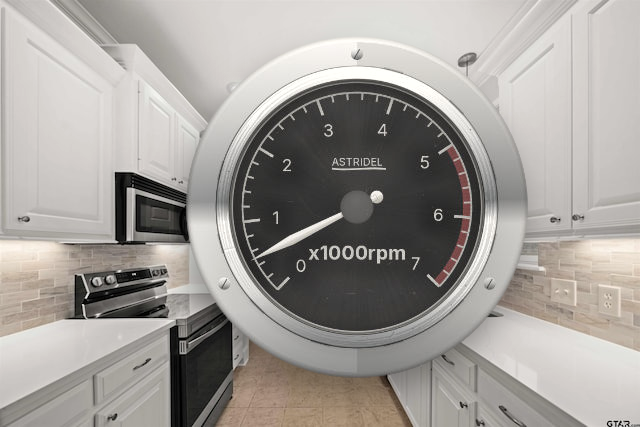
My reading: 500 rpm
